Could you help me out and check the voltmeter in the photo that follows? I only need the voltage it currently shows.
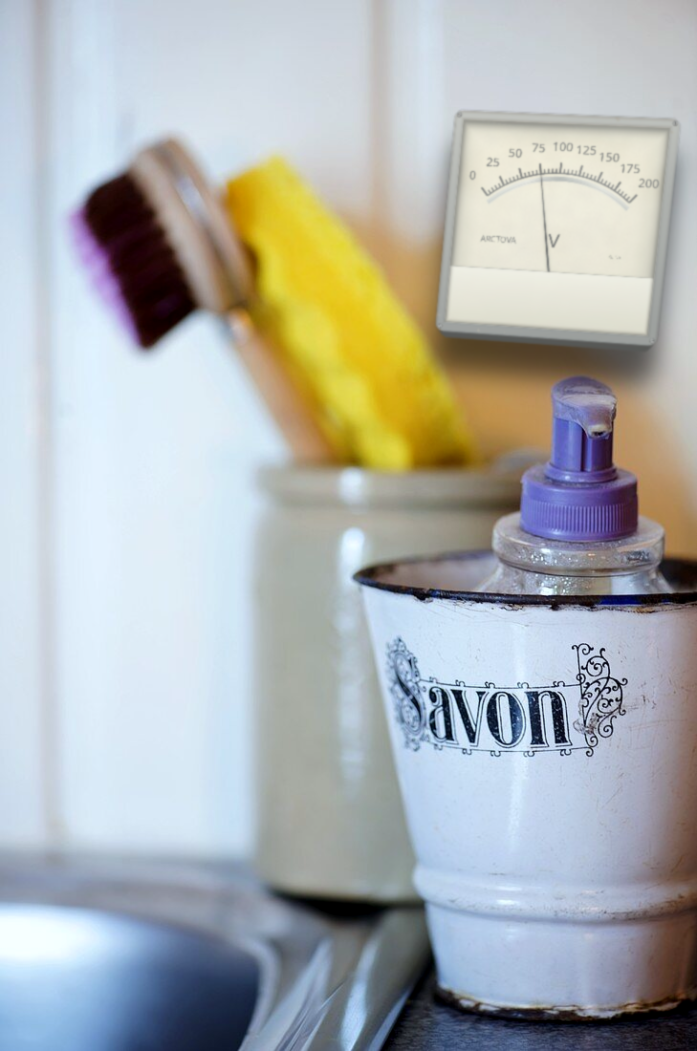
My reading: 75 V
